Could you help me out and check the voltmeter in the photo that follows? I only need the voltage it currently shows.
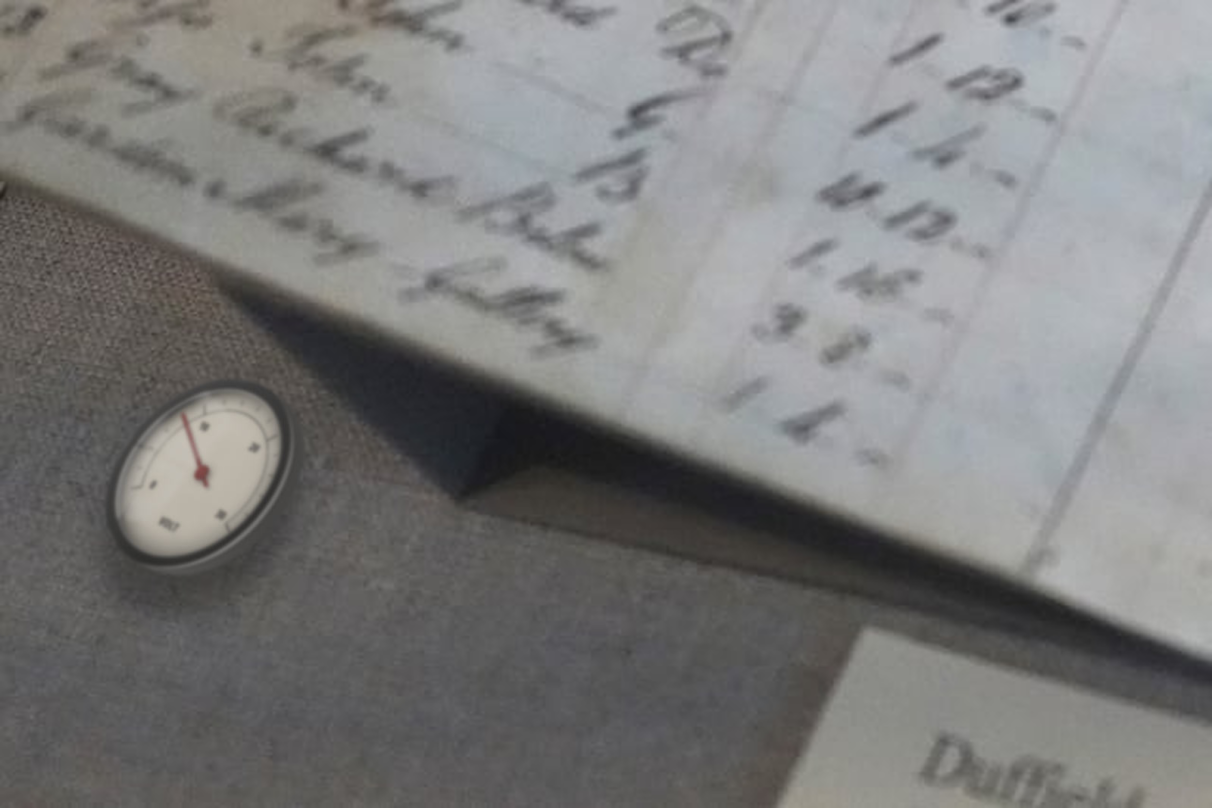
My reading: 8 V
